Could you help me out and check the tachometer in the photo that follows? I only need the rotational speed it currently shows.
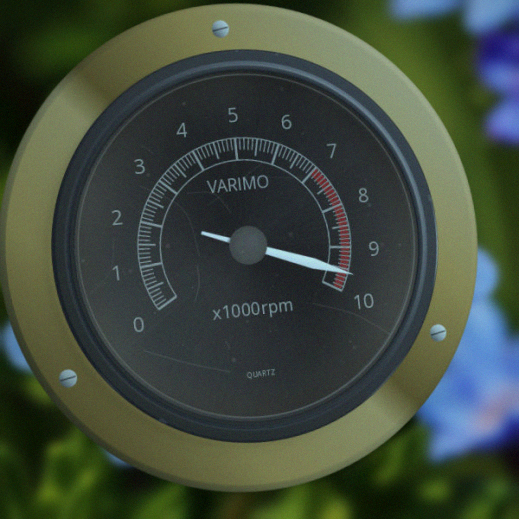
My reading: 9600 rpm
